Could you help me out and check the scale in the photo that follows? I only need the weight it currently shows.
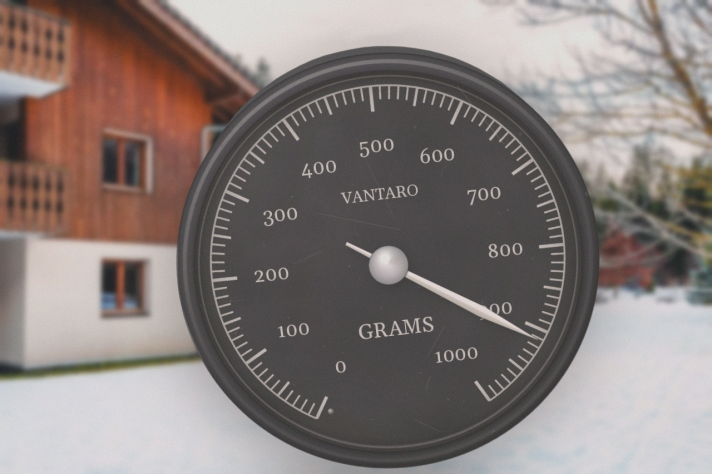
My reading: 910 g
